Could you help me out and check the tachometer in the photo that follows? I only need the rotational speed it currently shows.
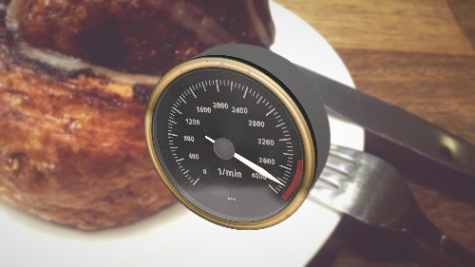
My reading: 3800 rpm
